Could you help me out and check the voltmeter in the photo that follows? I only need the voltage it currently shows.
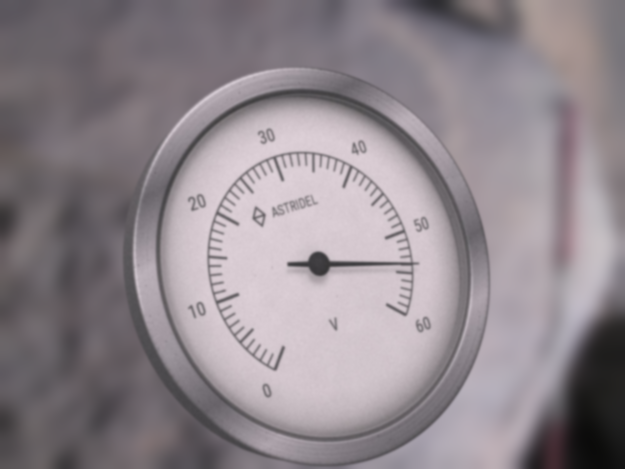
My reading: 54 V
